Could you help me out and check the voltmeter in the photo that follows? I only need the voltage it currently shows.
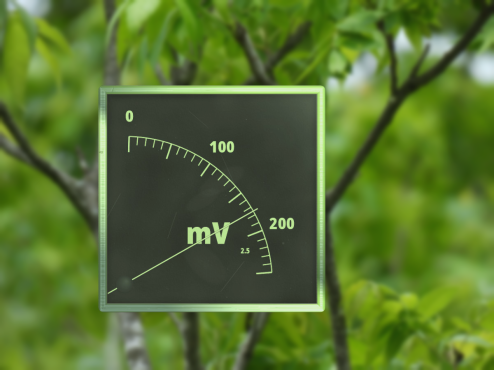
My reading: 175 mV
